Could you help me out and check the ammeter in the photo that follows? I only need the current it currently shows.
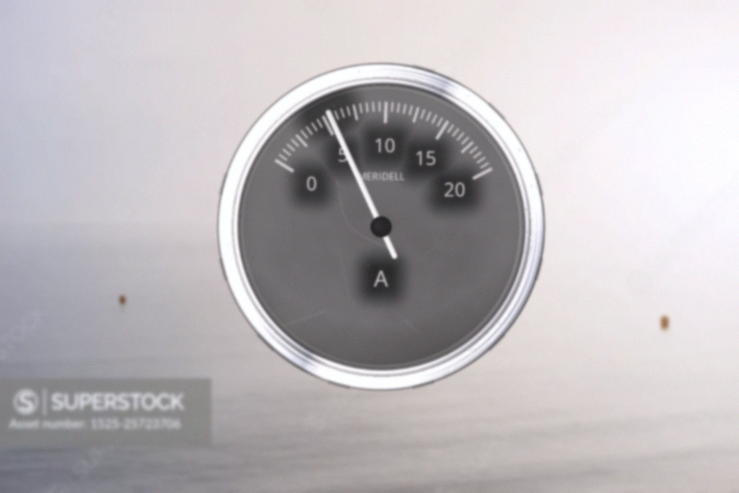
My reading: 5.5 A
